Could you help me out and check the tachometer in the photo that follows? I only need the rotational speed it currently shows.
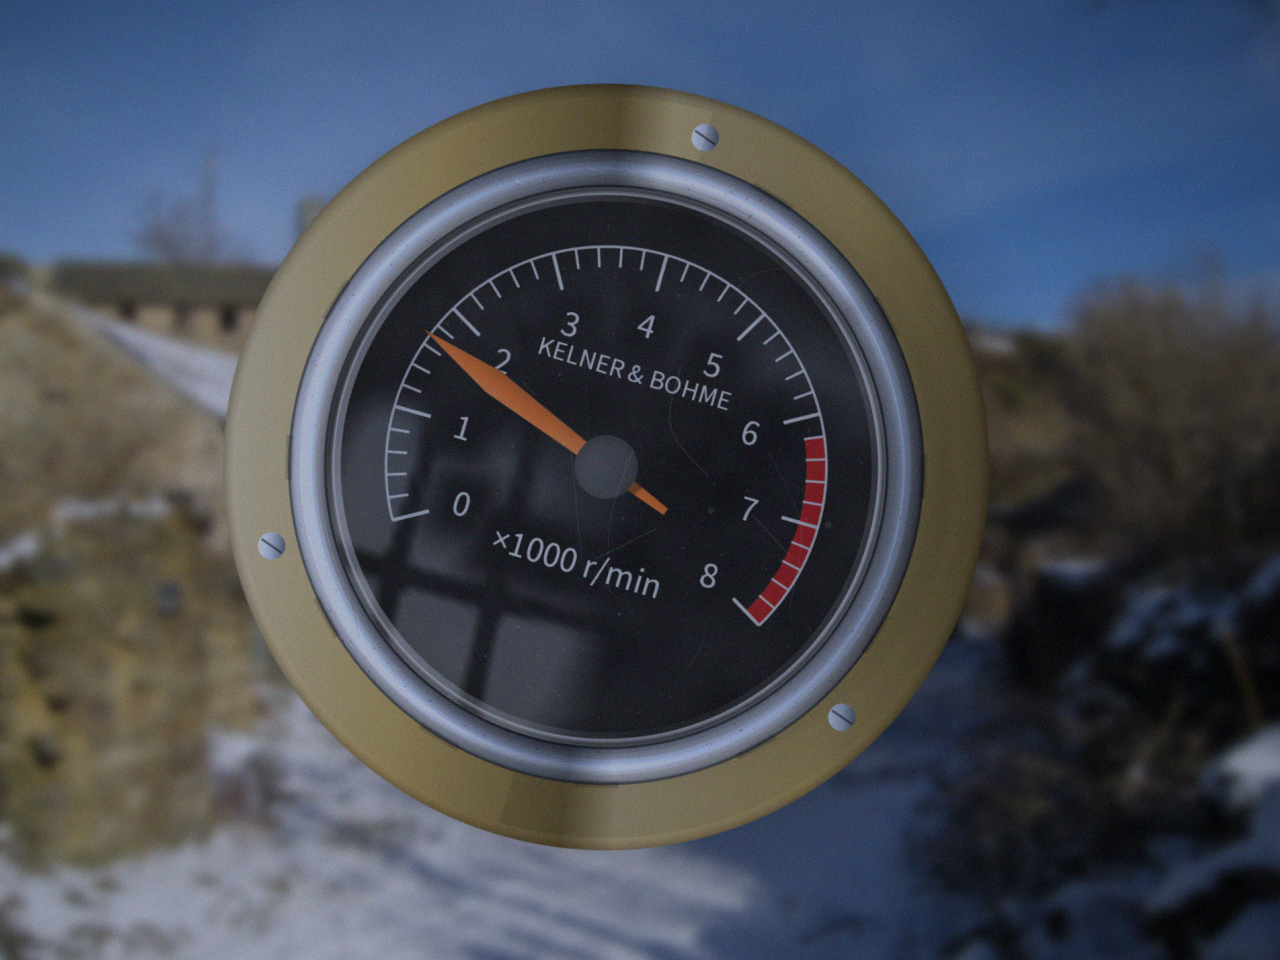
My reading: 1700 rpm
